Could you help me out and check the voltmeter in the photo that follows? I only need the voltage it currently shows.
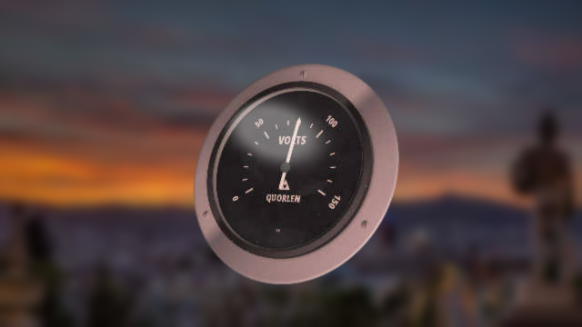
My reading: 80 V
